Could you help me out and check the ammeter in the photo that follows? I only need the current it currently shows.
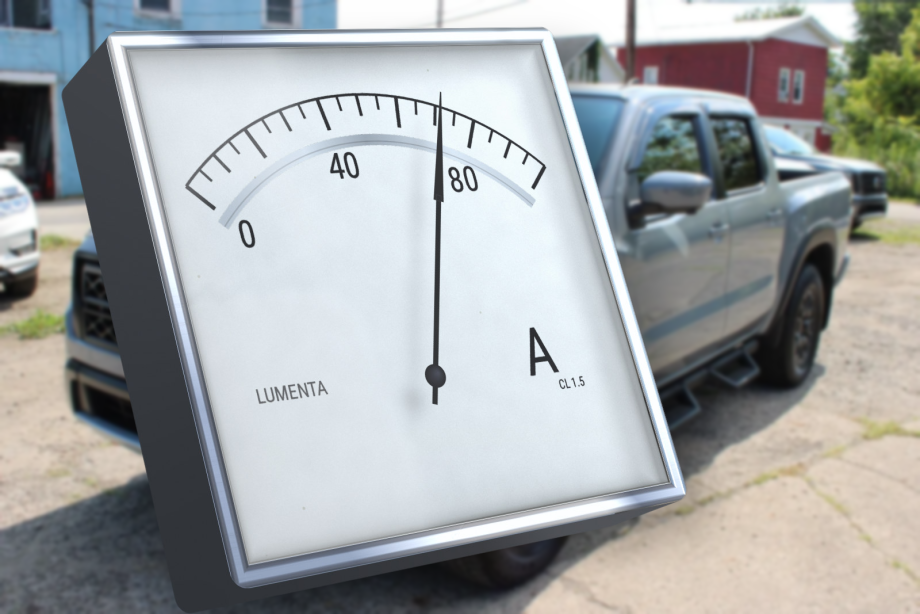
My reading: 70 A
